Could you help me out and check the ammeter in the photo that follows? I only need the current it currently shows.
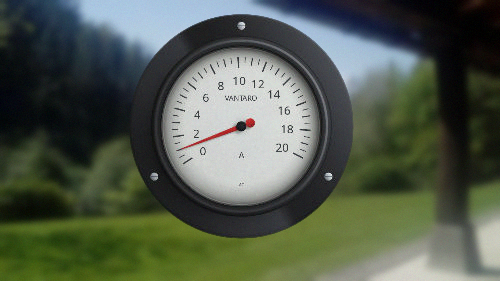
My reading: 1 A
